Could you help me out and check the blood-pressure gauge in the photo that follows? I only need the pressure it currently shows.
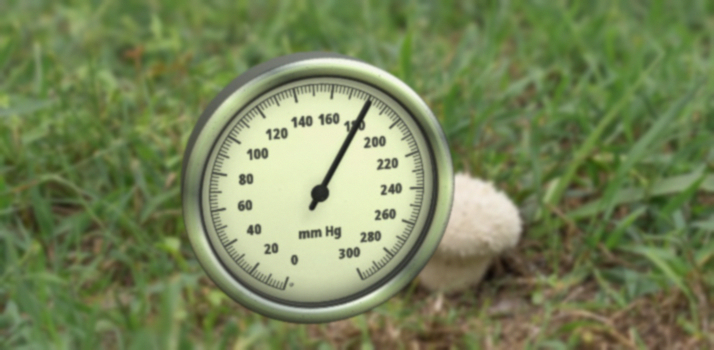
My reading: 180 mmHg
